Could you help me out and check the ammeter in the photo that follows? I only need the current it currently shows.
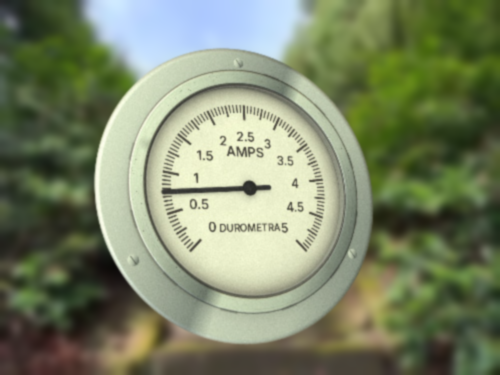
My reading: 0.75 A
